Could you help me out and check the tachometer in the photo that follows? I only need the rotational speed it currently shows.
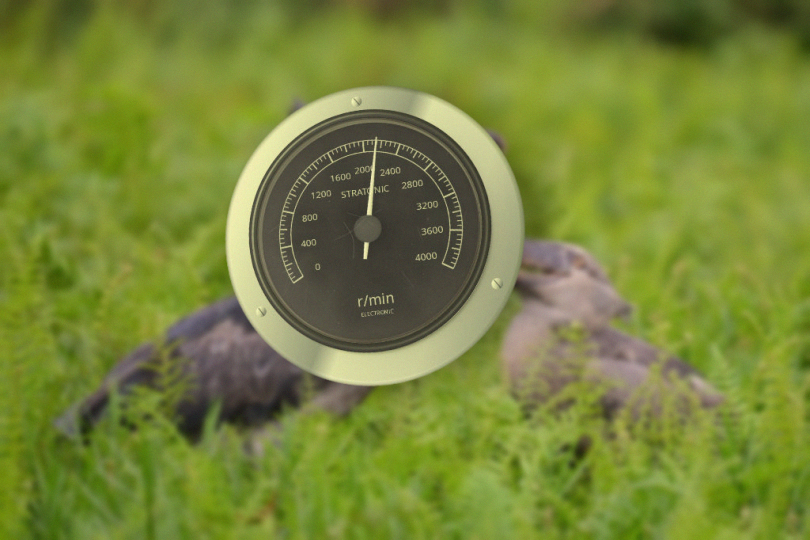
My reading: 2150 rpm
